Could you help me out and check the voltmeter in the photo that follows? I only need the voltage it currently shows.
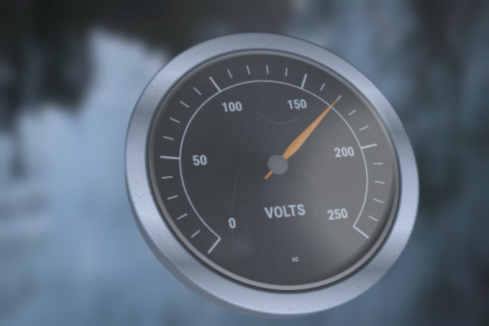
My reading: 170 V
